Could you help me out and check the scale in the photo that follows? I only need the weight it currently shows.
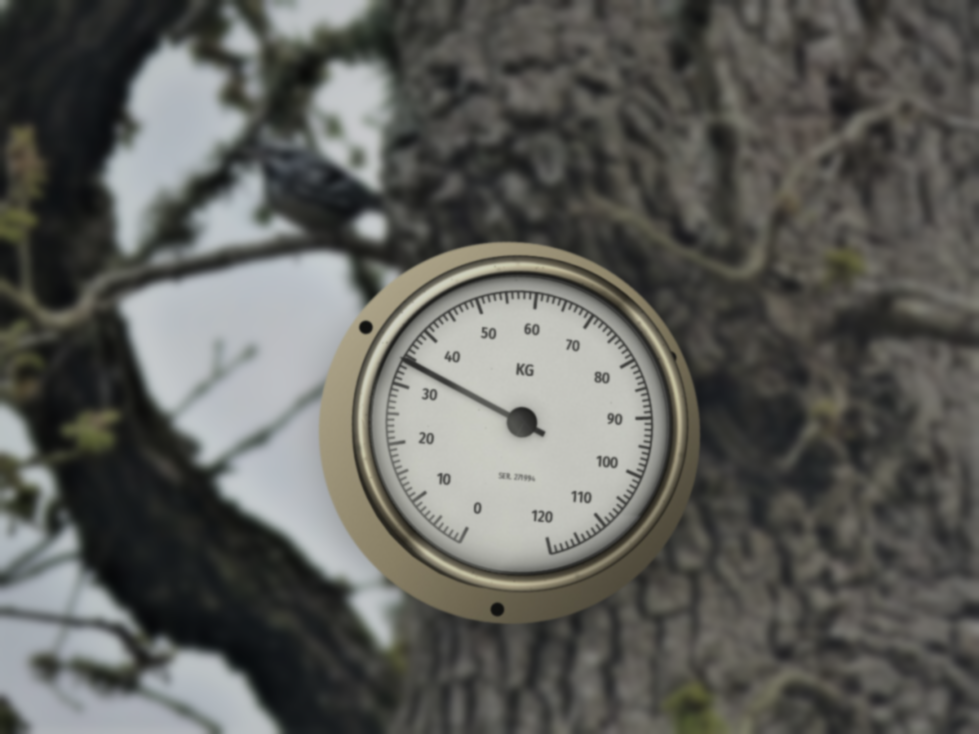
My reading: 34 kg
